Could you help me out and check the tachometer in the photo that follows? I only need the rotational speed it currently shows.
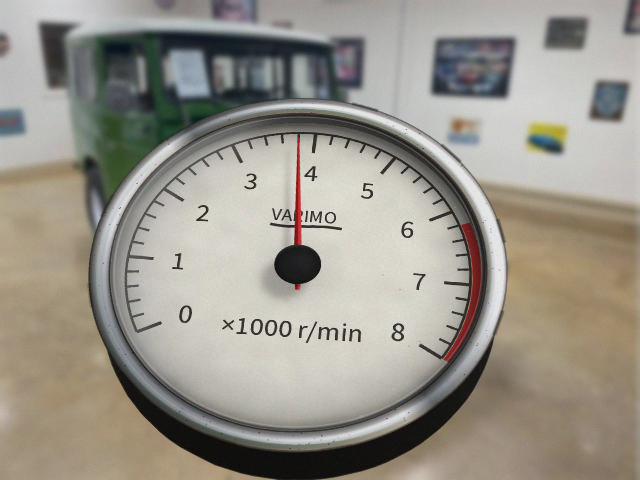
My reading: 3800 rpm
